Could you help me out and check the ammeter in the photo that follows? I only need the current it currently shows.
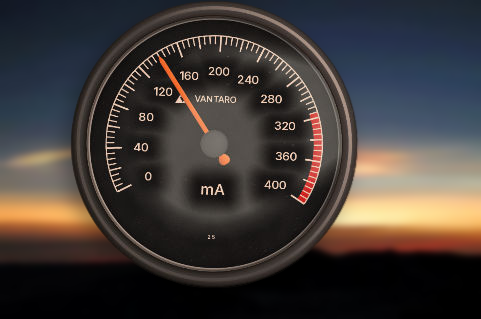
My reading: 140 mA
